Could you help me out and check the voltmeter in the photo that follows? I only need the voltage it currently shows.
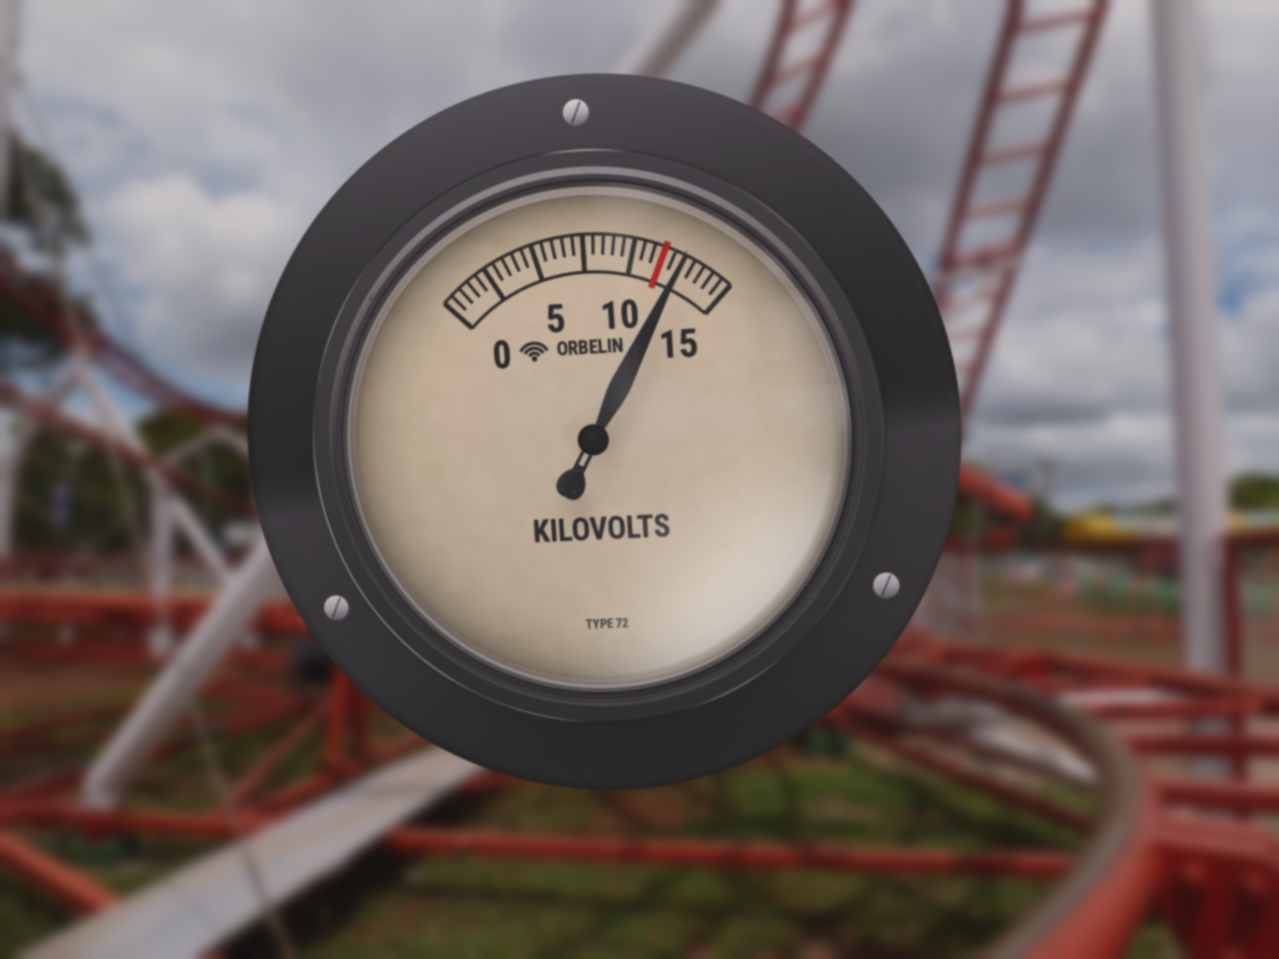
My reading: 12.5 kV
